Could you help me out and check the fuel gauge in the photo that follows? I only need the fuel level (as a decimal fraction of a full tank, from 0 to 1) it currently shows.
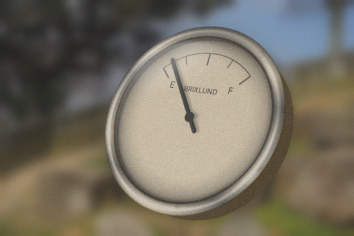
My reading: 0.125
